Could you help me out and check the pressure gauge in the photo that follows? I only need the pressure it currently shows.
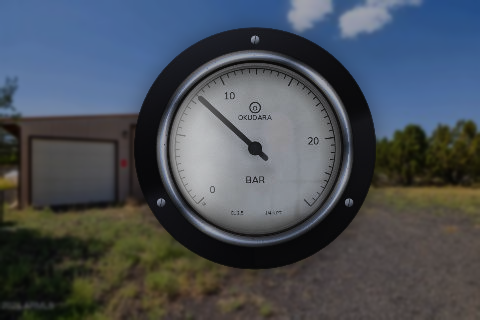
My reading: 8 bar
